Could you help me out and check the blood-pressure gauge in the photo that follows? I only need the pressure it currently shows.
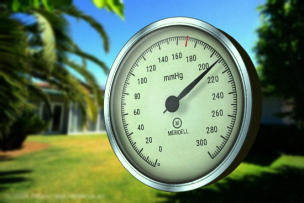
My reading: 210 mmHg
